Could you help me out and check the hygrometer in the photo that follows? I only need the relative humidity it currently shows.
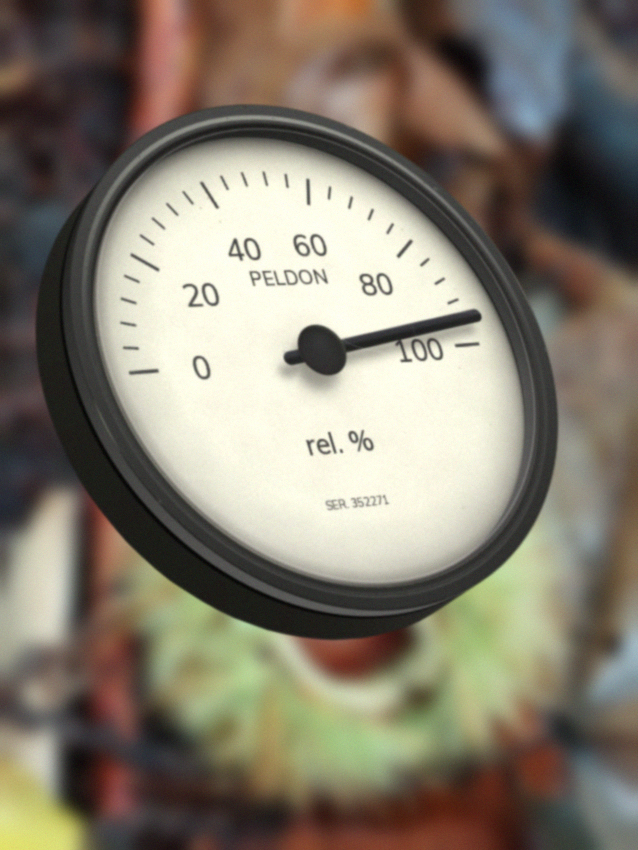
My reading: 96 %
